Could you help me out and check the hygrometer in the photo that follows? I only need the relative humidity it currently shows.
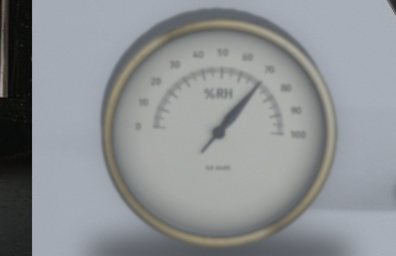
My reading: 70 %
